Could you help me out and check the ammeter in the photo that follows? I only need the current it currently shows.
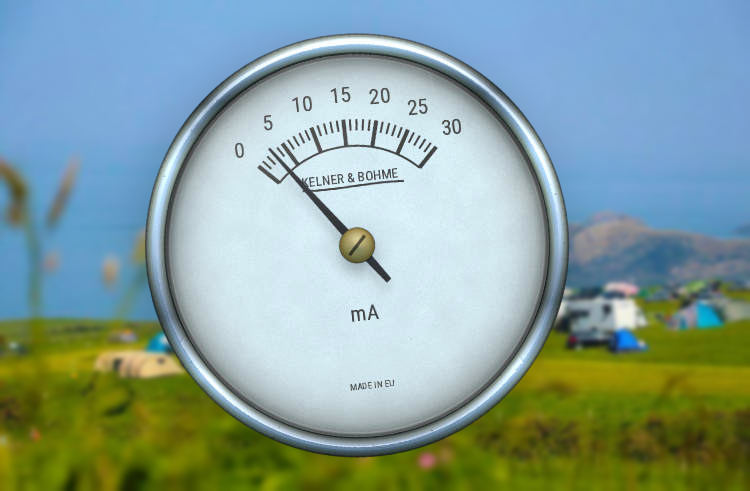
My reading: 3 mA
